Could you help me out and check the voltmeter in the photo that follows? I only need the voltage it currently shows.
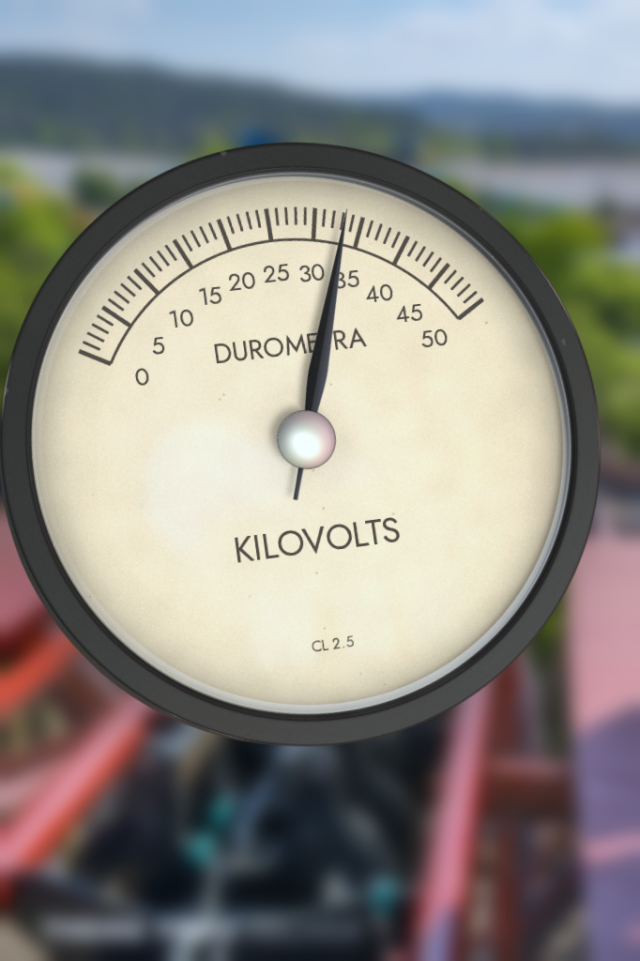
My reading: 33 kV
